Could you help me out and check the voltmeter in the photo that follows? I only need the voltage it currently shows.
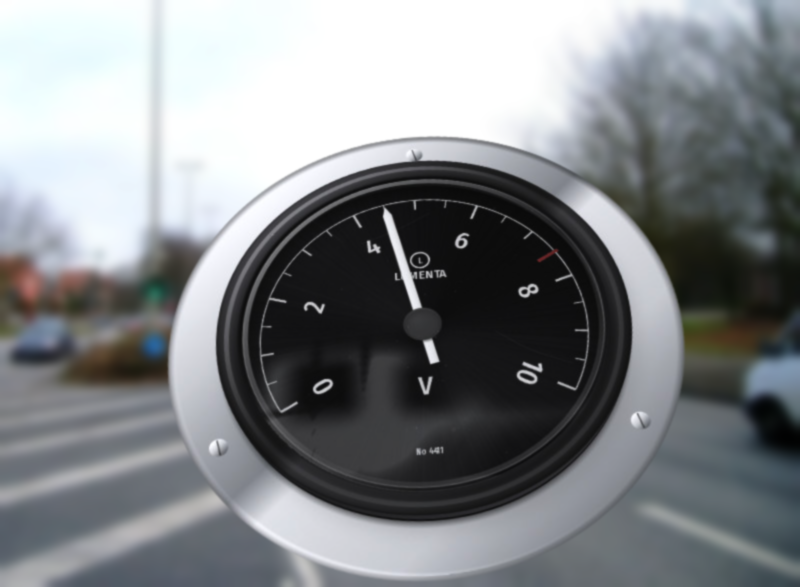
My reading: 4.5 V
